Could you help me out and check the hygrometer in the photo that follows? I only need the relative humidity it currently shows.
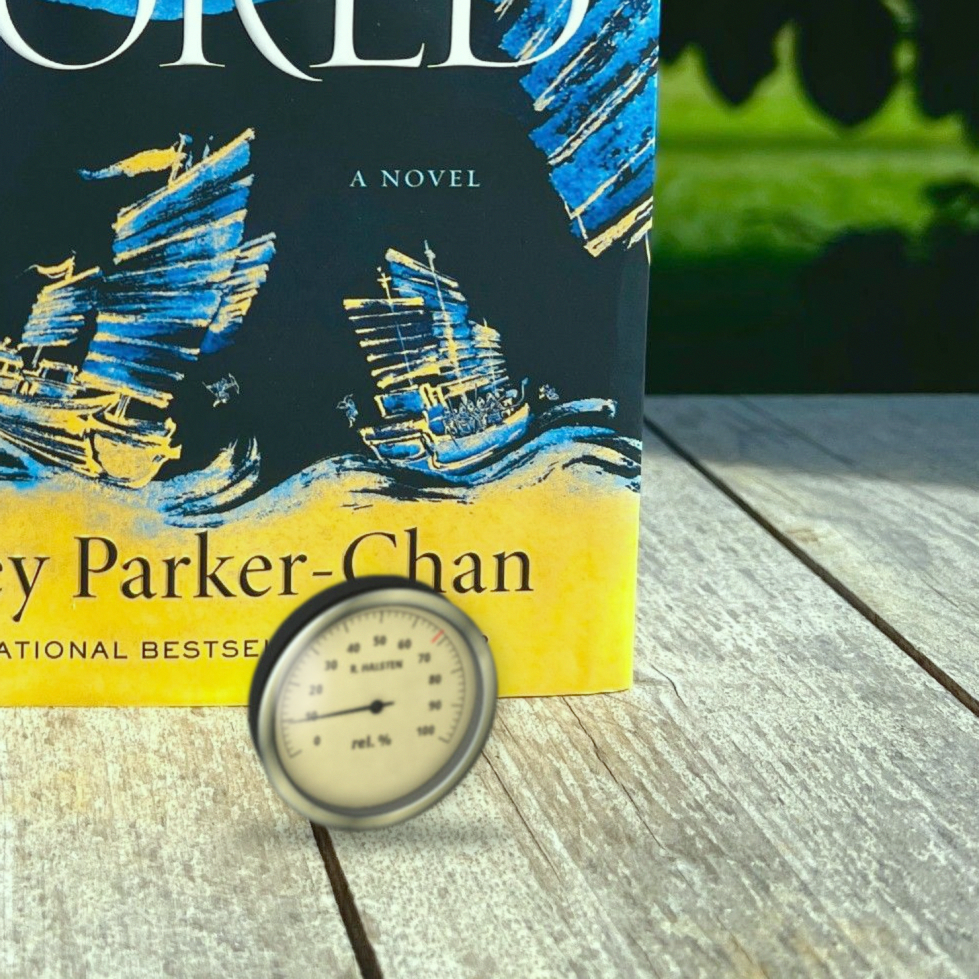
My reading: 10 %
